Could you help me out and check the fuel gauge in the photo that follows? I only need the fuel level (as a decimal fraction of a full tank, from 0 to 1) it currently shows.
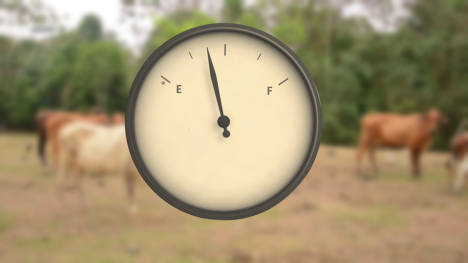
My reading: 0.375
